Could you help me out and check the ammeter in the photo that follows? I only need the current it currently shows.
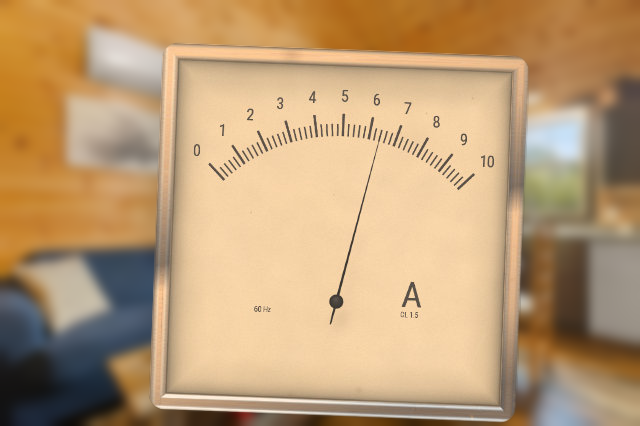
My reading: 6.4 A
